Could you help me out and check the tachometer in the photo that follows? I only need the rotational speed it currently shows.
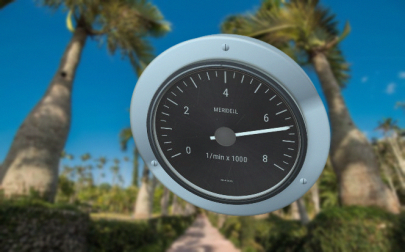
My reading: 6500 rpm
